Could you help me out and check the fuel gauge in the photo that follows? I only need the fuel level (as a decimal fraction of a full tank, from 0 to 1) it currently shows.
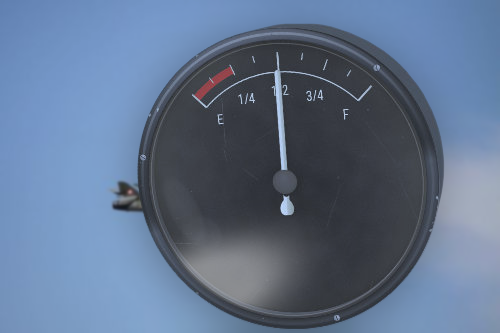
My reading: 0.5
